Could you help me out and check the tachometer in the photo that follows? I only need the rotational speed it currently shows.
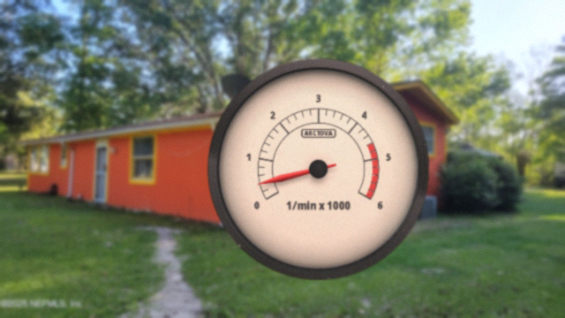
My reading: 400 rpm
